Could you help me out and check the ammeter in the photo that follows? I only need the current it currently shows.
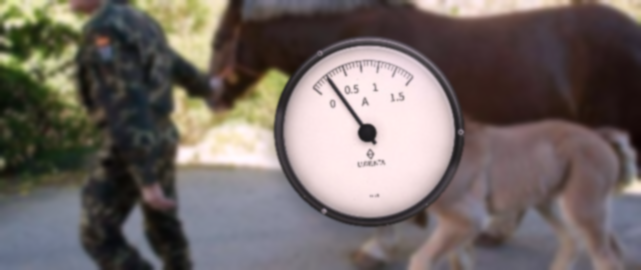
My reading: 0.25 A
